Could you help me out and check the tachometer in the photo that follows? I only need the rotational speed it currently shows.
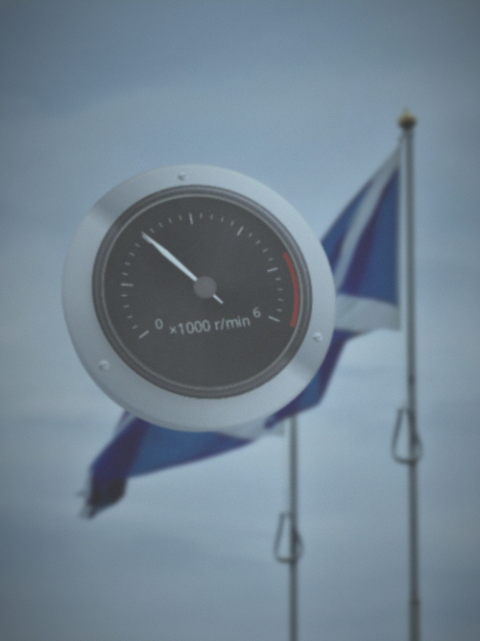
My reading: 2000 rpm
